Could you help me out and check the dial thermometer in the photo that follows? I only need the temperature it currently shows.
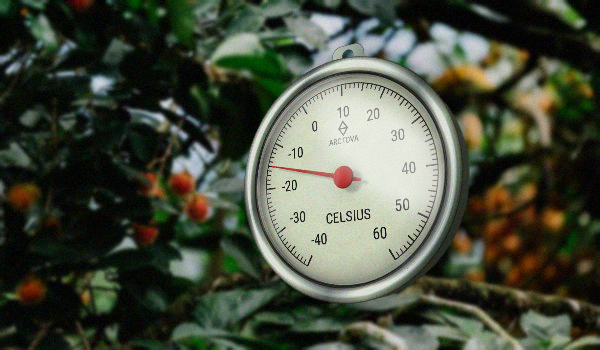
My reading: -15 °C
